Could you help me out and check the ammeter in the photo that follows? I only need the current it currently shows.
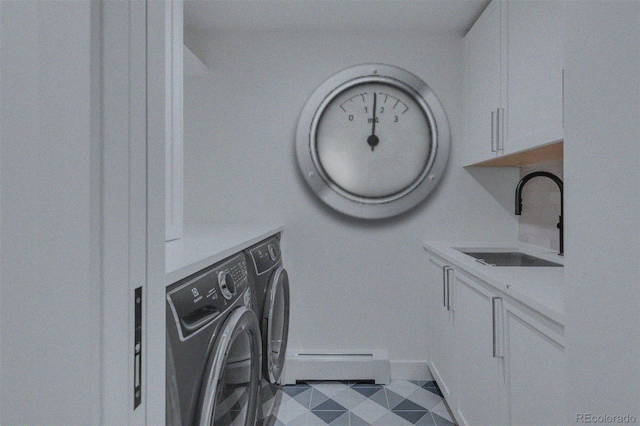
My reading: 1.5 mA
